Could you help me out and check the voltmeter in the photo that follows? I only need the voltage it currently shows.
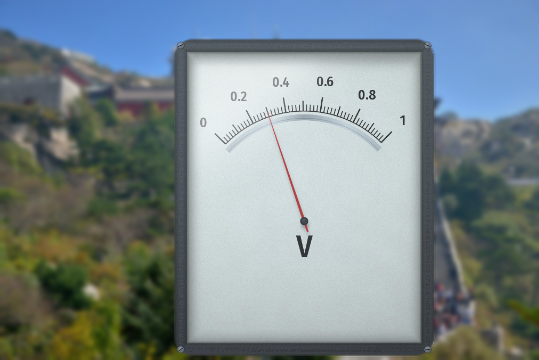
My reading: 0.3 V
